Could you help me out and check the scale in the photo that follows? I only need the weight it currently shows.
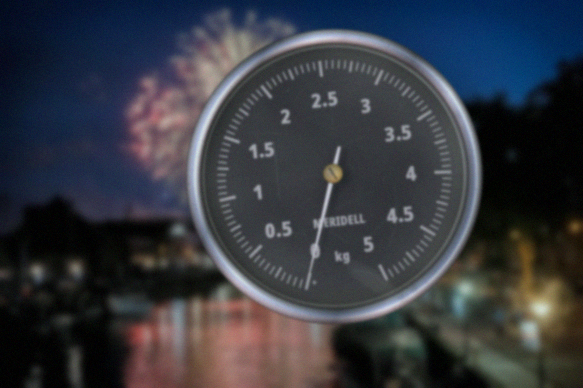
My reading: 0 kg
